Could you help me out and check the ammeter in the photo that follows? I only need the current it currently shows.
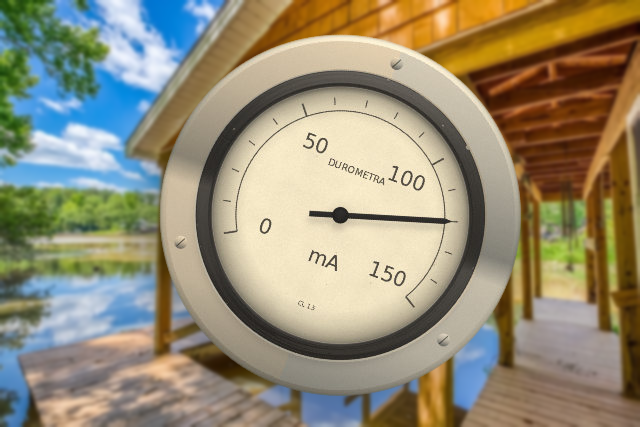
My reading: 120 mA
